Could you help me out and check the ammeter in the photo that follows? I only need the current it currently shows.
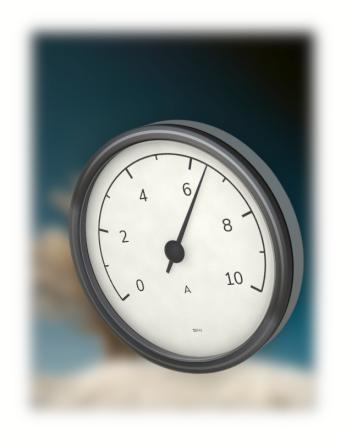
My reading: 6.5 A
